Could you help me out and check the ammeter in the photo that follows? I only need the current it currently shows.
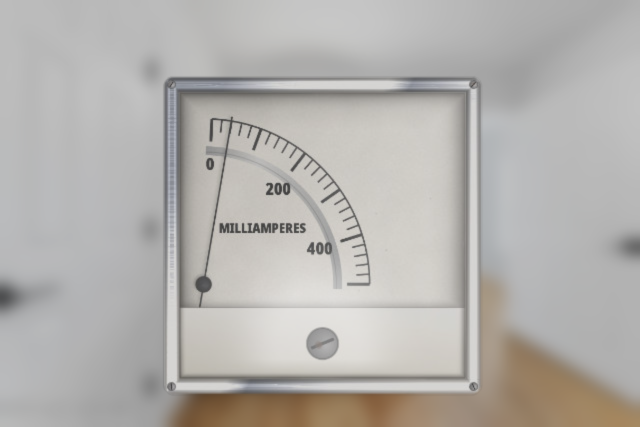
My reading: 40 mA
